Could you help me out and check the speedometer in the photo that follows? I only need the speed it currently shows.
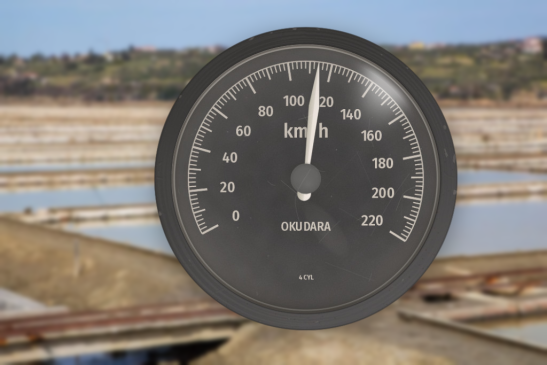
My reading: 114 km/h
